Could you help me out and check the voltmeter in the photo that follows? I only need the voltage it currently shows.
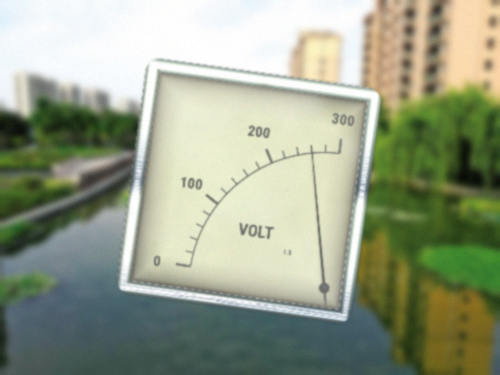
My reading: 260 V
